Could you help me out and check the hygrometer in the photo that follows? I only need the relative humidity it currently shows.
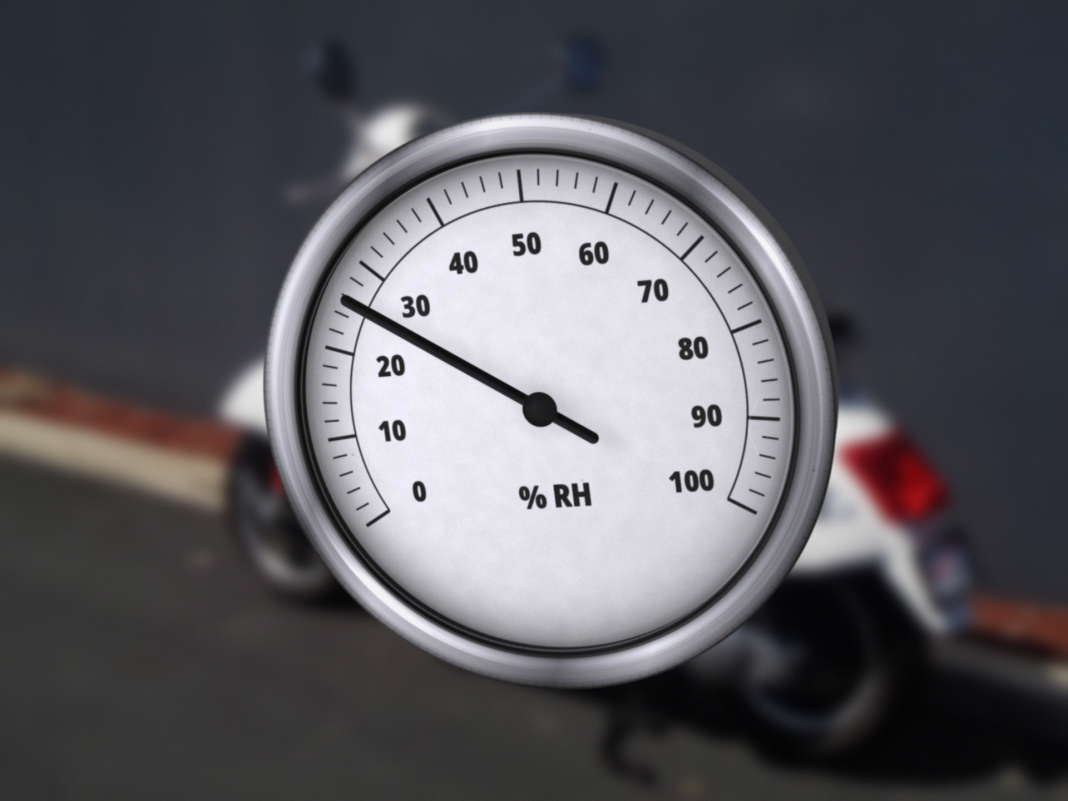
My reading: 26 %
